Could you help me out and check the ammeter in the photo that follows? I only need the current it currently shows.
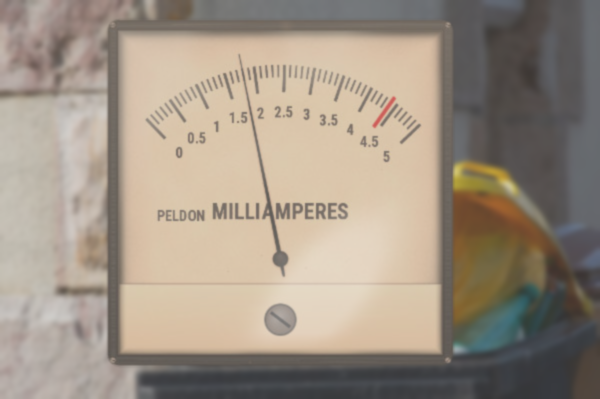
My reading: 1.8 mA
